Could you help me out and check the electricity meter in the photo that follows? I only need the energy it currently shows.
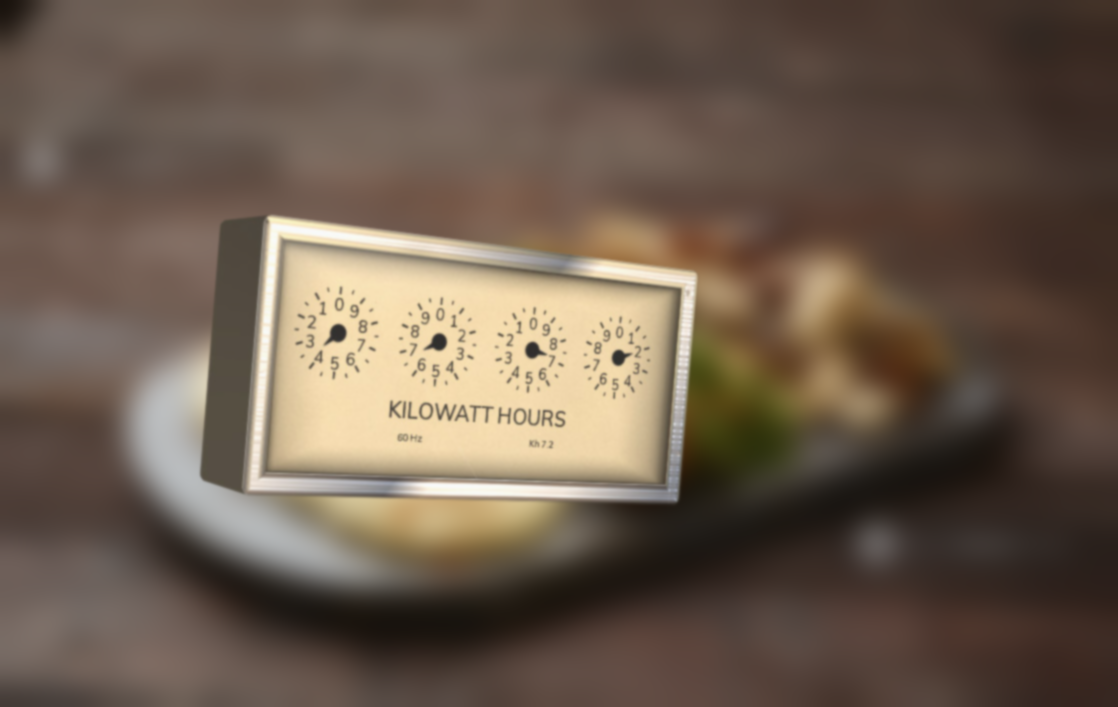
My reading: 3672 kWh
